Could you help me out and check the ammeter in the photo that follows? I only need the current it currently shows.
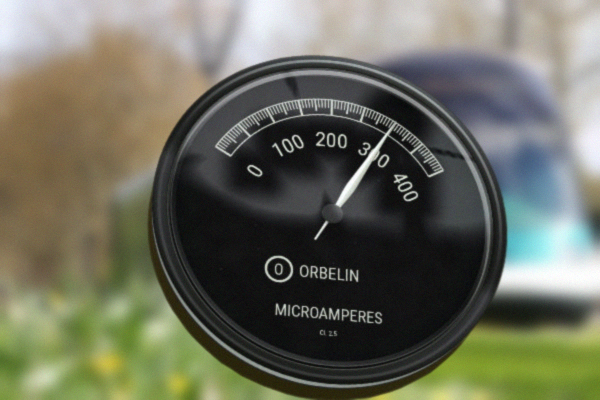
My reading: 300 µA
